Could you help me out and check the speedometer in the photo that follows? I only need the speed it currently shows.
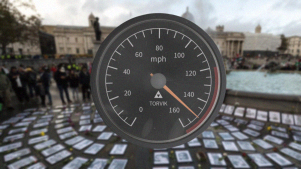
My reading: 150 mph
